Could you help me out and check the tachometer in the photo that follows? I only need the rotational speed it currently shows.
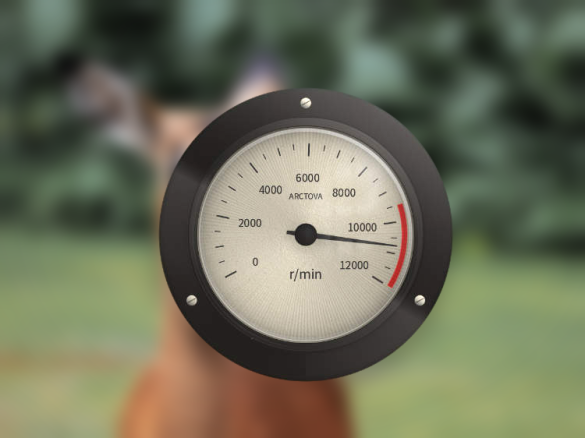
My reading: 10750 rpm
